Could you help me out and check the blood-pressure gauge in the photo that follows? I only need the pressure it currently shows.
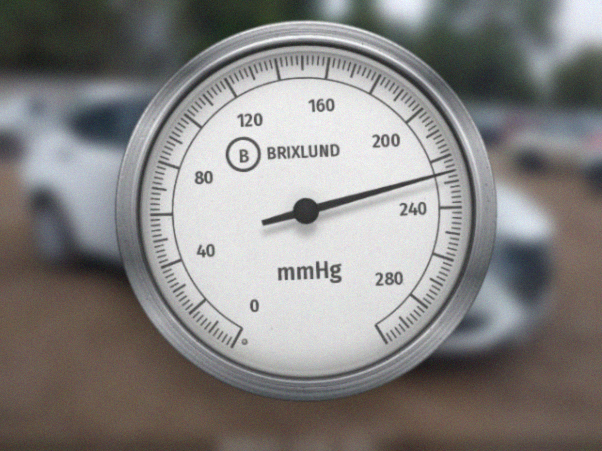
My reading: 226 mmHg
